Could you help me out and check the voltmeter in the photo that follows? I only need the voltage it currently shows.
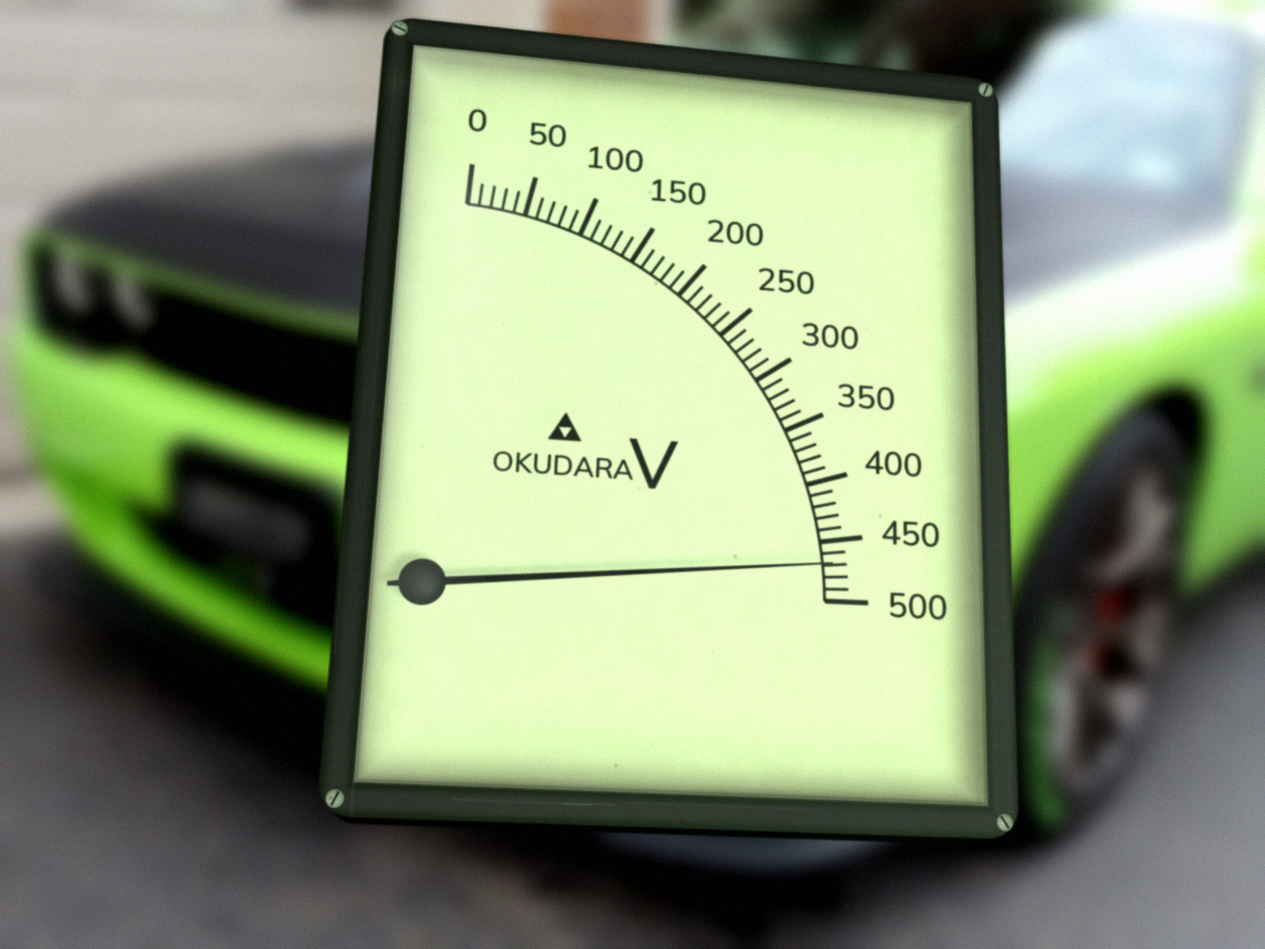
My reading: 470 V
